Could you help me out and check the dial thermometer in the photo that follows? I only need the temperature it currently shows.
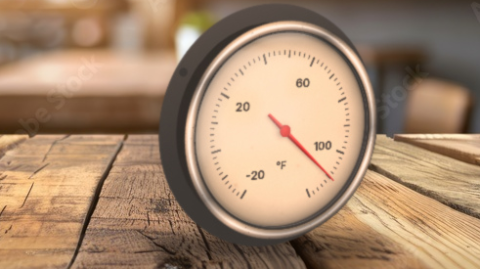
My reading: 110 °F
